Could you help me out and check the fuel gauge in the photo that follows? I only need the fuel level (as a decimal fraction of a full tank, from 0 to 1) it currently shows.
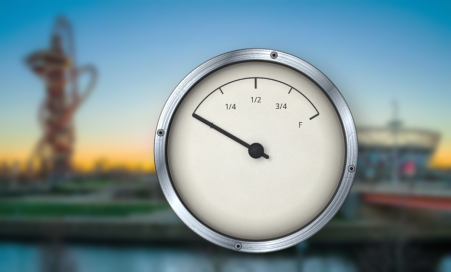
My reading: 0
